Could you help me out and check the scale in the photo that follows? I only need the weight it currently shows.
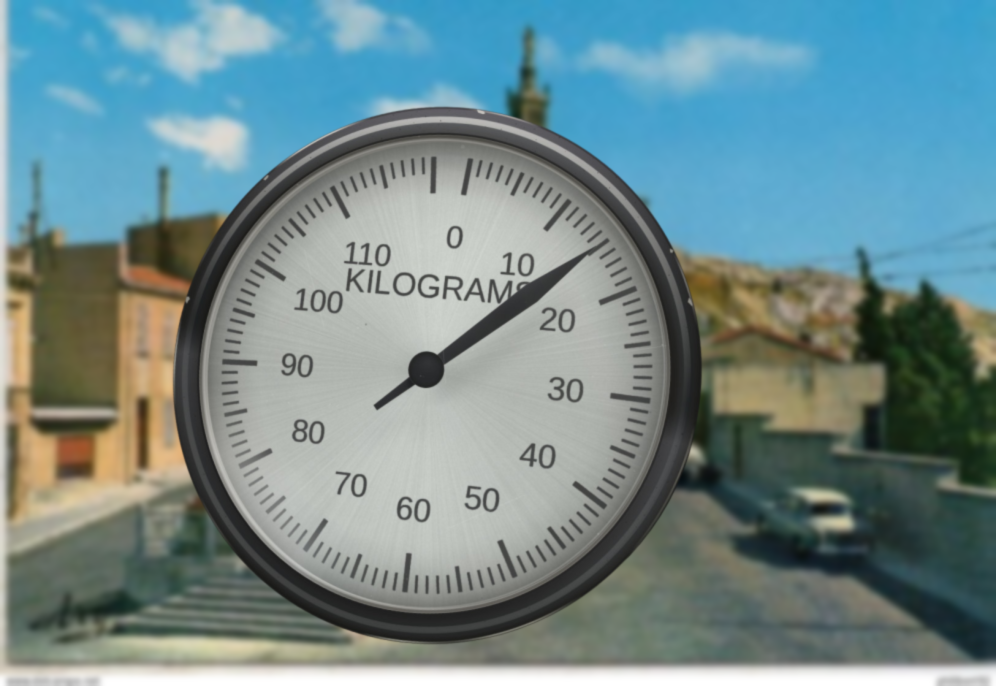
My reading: 15 kg
